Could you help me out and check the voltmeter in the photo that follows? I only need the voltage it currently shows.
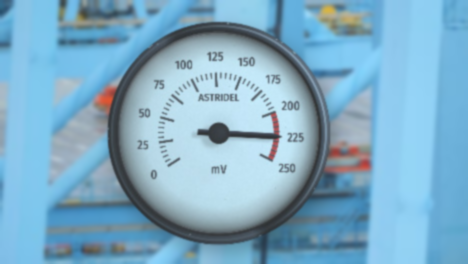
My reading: 225 mV
